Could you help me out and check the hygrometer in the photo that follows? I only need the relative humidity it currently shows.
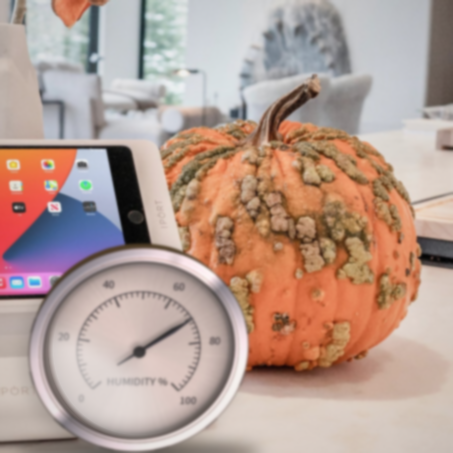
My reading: 70 %
